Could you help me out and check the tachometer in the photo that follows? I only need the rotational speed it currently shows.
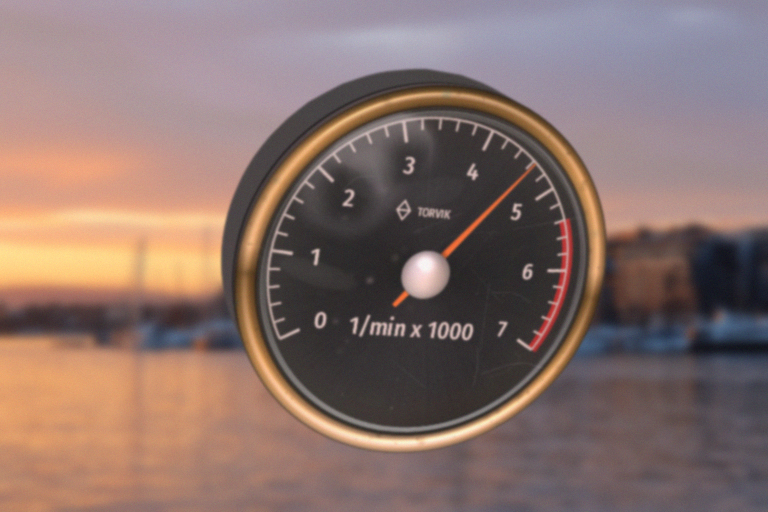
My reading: 4600 rpm
